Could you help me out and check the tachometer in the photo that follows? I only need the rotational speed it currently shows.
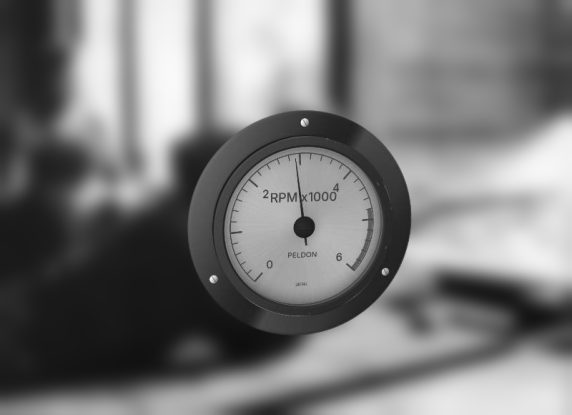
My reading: 2900 rpm
